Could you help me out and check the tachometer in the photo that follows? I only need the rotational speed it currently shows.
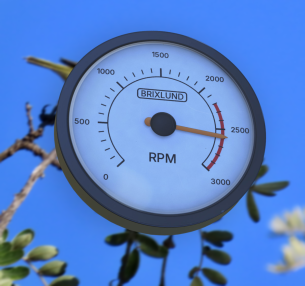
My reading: 2600 rpm
